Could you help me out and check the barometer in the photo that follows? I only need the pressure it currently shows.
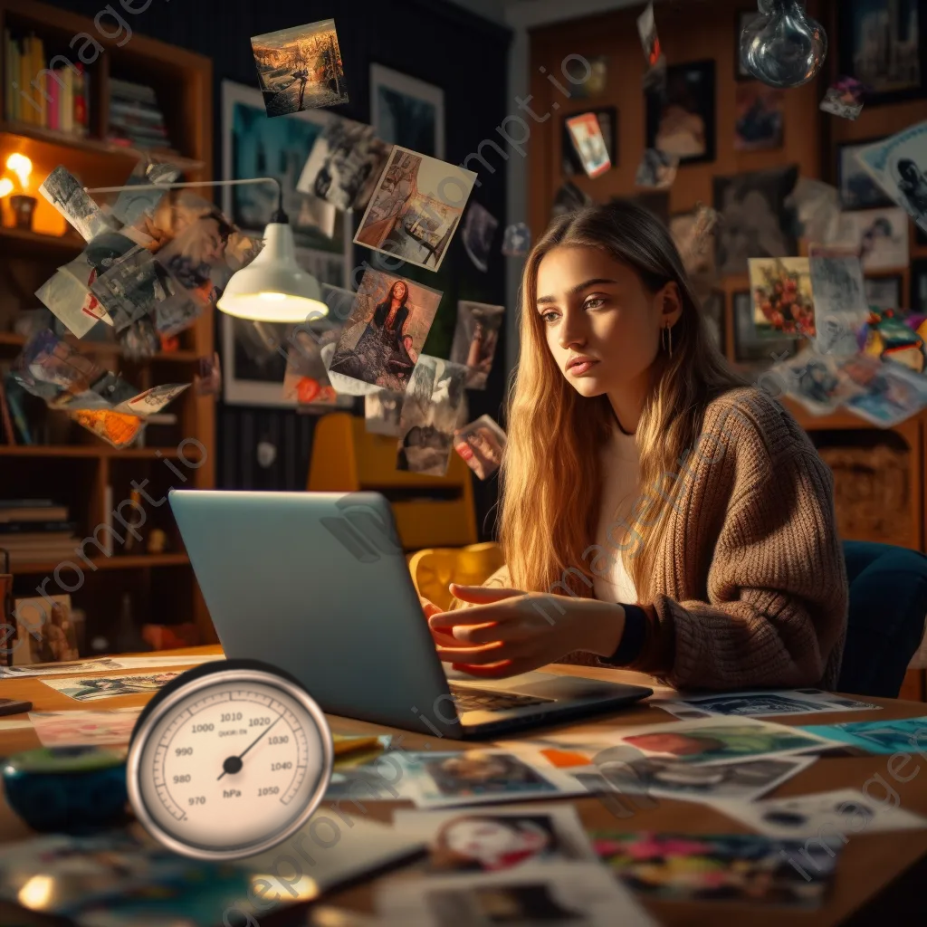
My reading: 1024 hPa
